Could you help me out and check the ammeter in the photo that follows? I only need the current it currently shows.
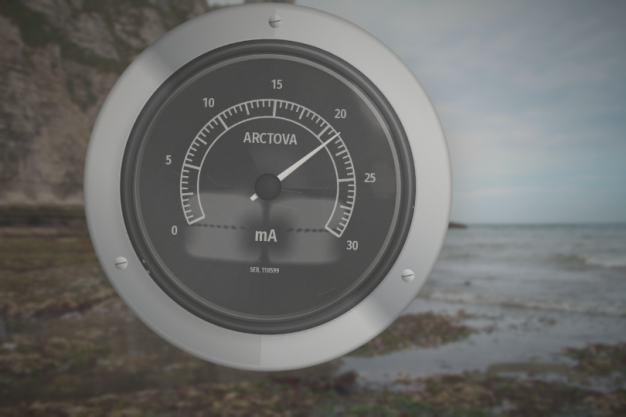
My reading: 21 mA
